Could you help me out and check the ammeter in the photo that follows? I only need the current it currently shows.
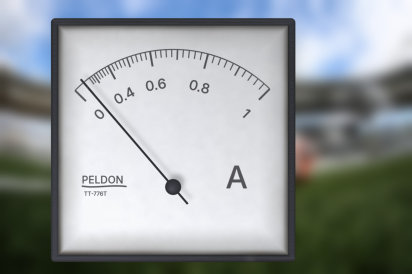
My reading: 0.2 A
